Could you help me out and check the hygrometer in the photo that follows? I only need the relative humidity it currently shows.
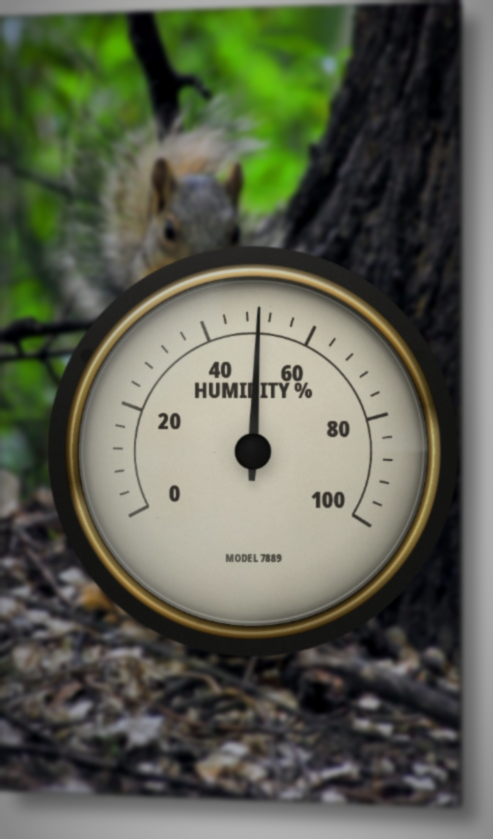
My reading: 50 %
